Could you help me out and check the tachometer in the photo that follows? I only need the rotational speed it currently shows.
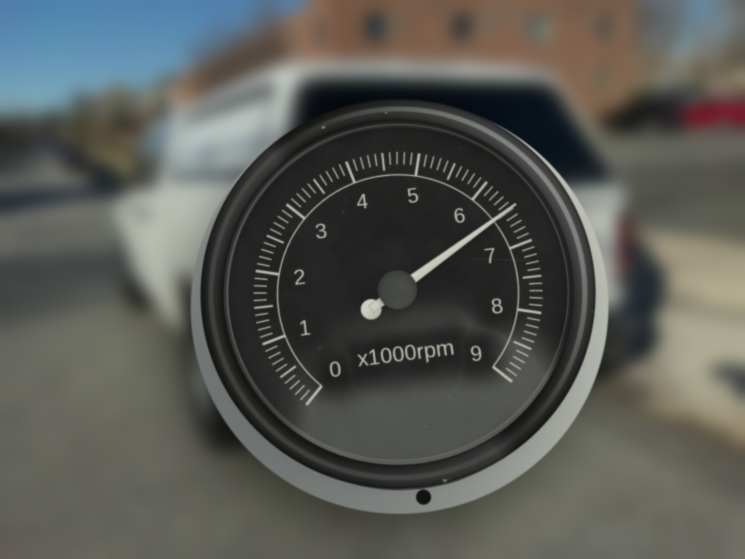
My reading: 6500 rpm
